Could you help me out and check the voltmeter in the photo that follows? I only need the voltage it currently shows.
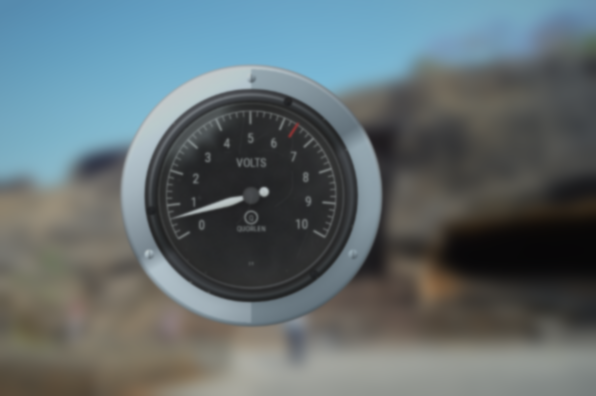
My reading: 0.6 V
